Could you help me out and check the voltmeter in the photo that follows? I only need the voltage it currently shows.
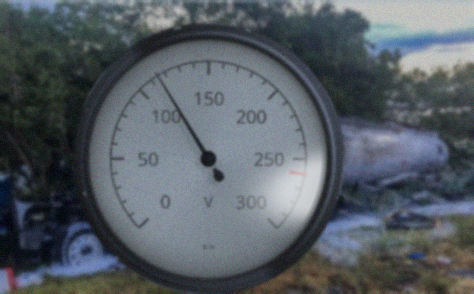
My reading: 115 V
